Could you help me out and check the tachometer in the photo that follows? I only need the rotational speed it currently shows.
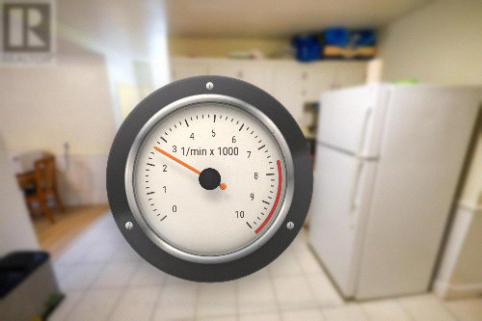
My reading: 2600 rpm
